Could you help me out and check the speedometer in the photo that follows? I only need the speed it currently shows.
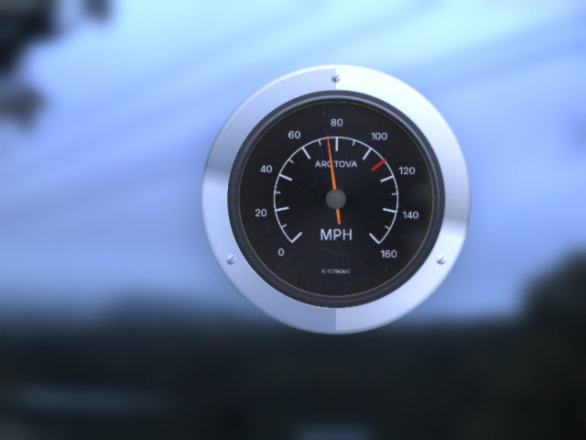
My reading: 75 mph
